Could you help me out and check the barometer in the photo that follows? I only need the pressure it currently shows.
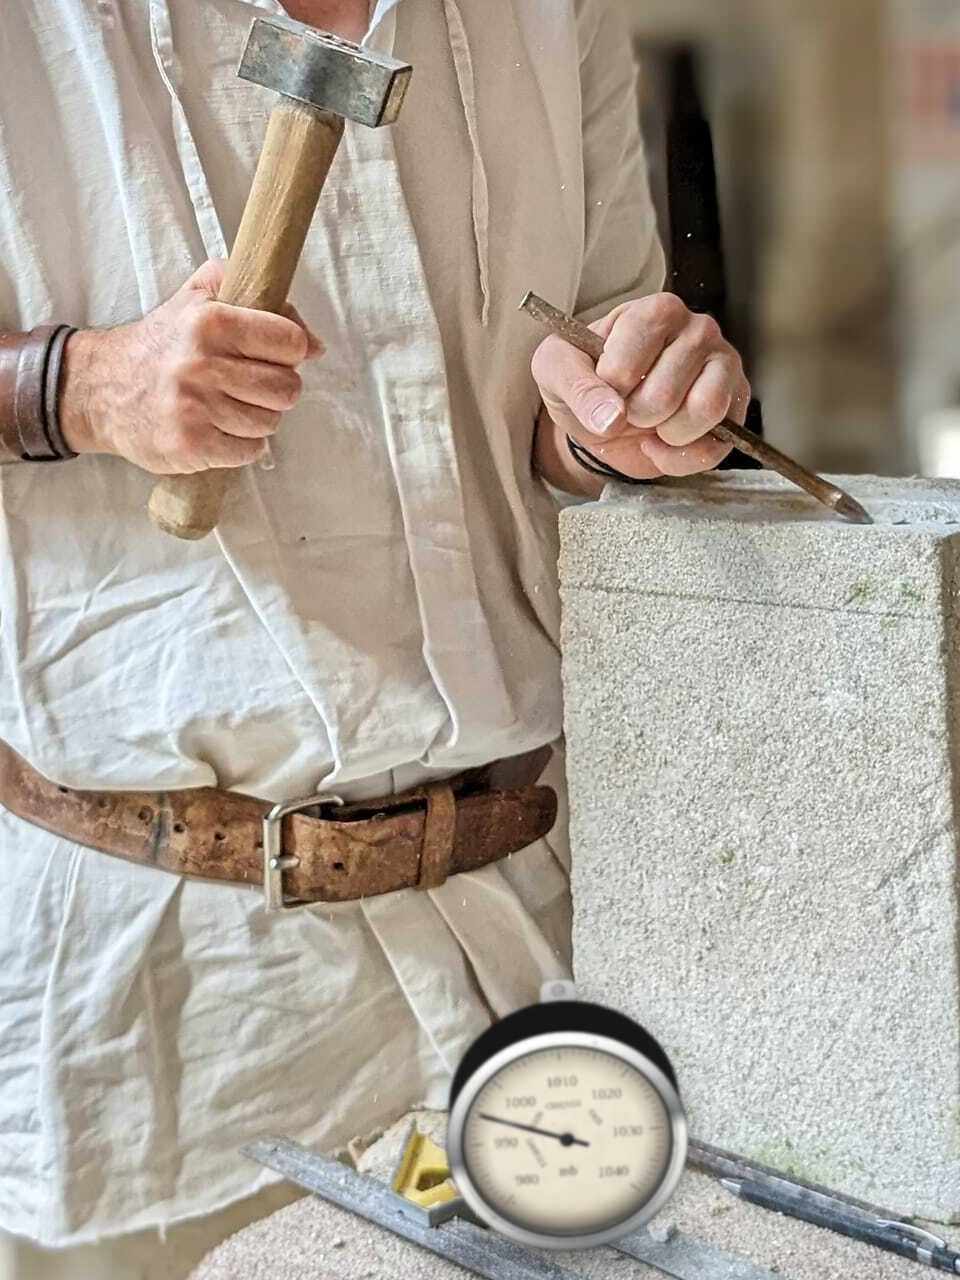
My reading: 995 mbar
